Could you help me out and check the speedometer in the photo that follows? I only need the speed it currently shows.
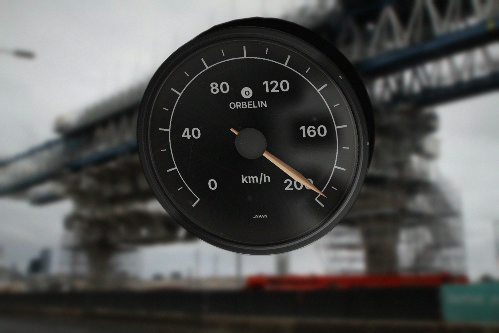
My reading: 195 km/h
